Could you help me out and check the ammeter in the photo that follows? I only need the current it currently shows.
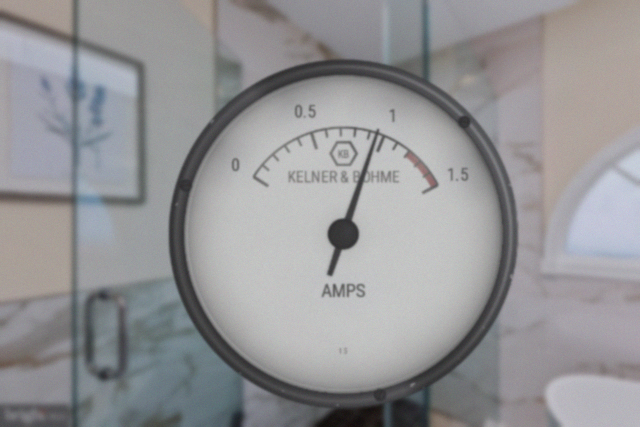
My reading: 0.95 A
